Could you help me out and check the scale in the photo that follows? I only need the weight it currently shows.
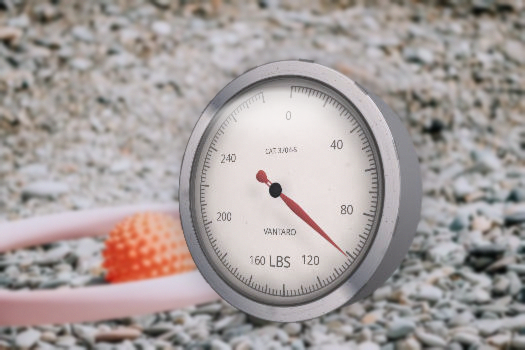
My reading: 100 lb
